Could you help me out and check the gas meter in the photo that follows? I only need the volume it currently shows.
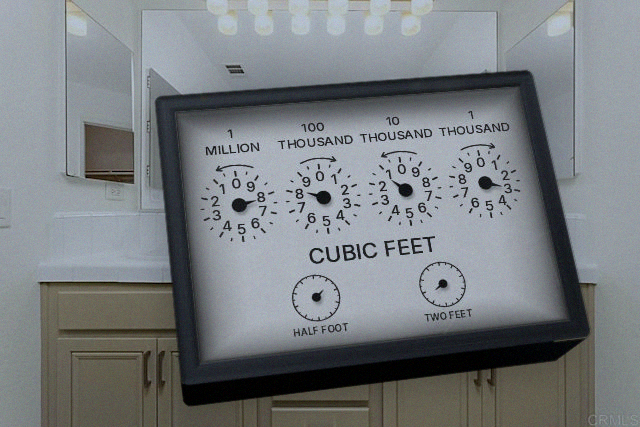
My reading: 781300 ft³
